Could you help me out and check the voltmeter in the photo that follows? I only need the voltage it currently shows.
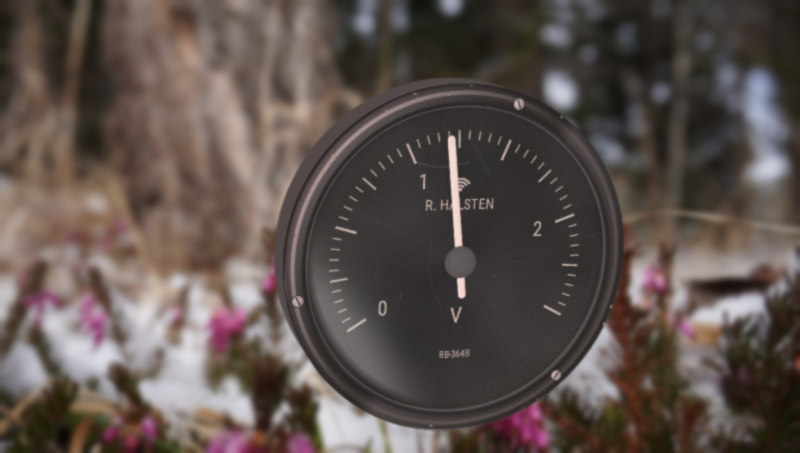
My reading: 1.2 V
